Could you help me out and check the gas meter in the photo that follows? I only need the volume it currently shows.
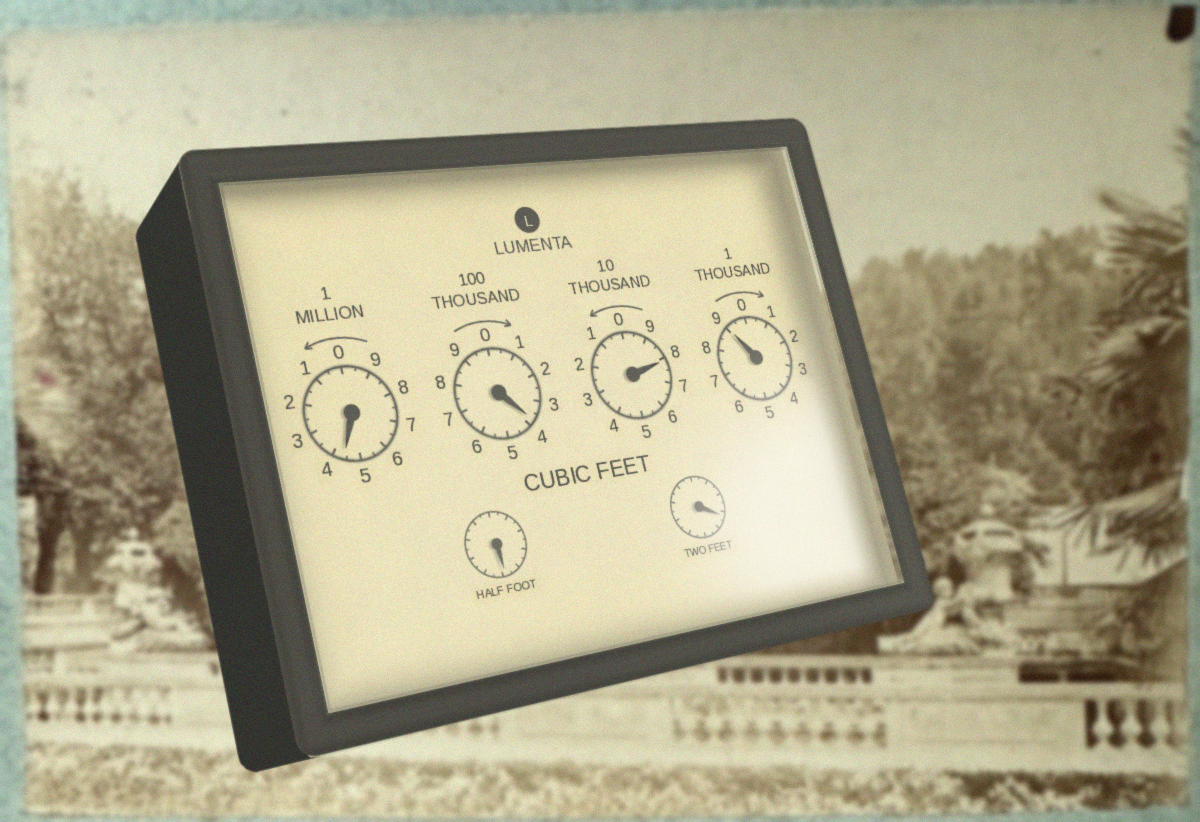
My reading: 437900 ft³
